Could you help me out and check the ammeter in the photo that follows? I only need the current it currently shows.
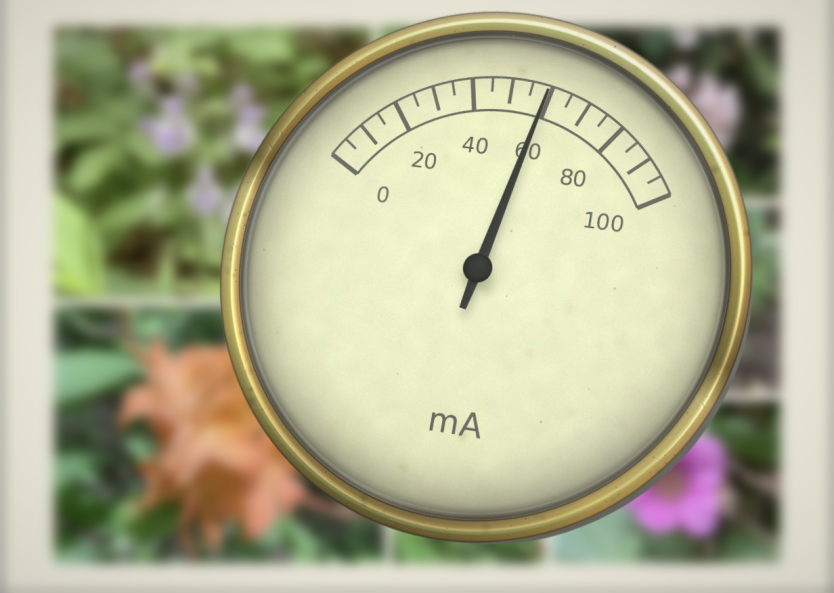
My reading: 60 mA
